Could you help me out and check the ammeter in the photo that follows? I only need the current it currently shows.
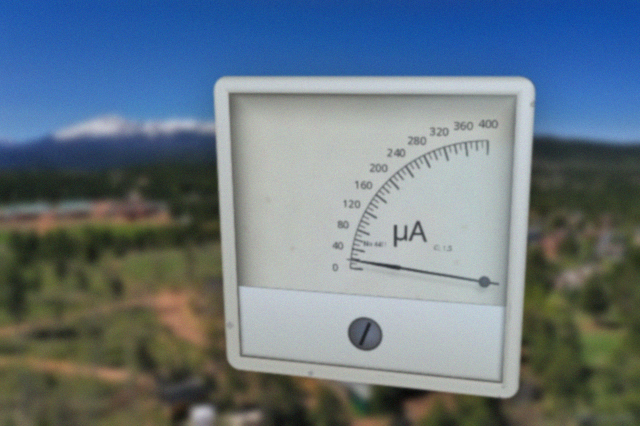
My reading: 20 µA
